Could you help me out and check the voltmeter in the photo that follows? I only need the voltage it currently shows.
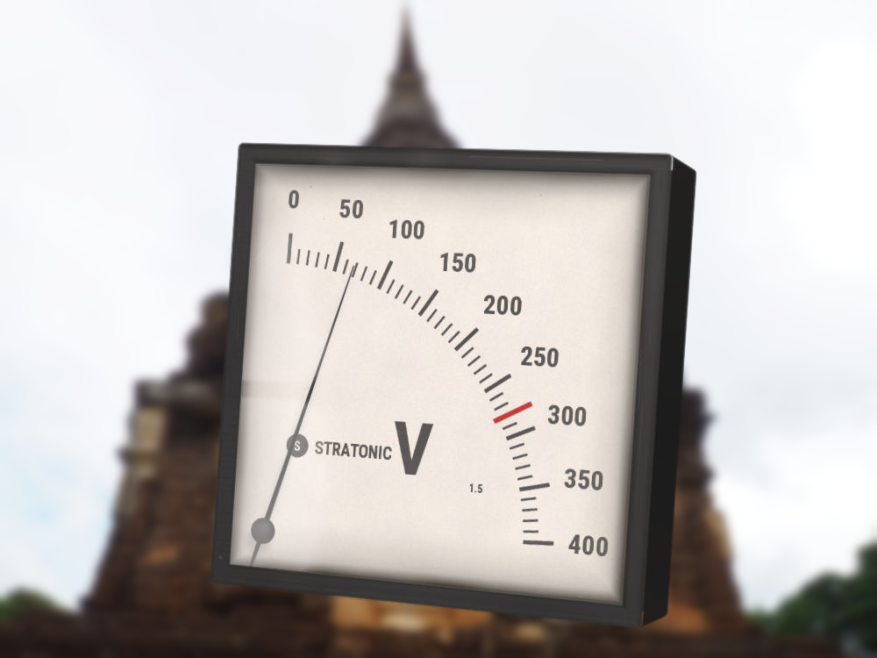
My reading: 70 V
